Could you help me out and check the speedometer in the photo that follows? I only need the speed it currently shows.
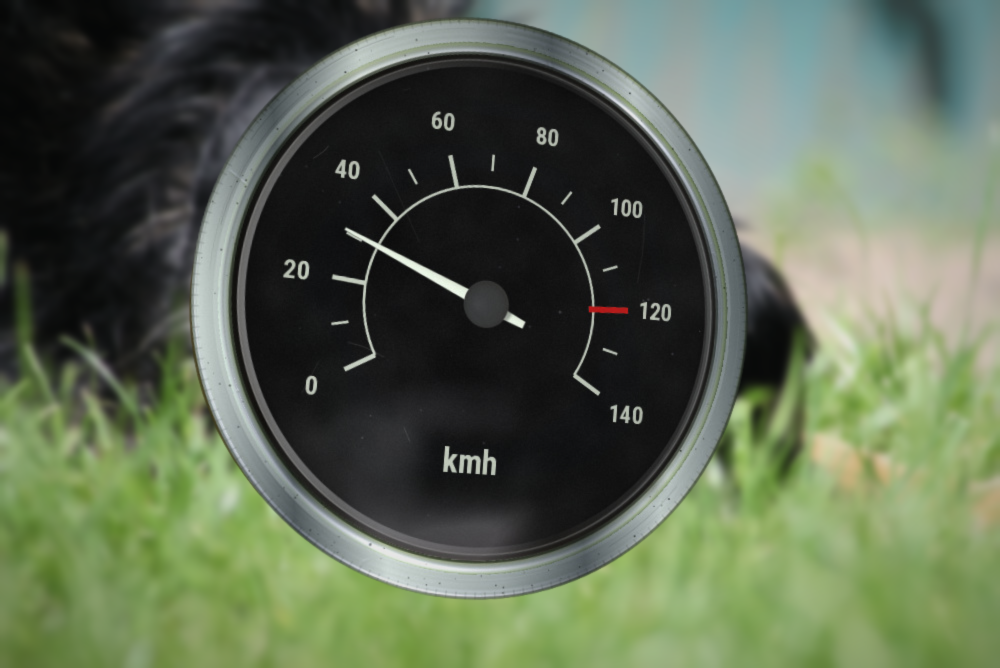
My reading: 30 km/h
